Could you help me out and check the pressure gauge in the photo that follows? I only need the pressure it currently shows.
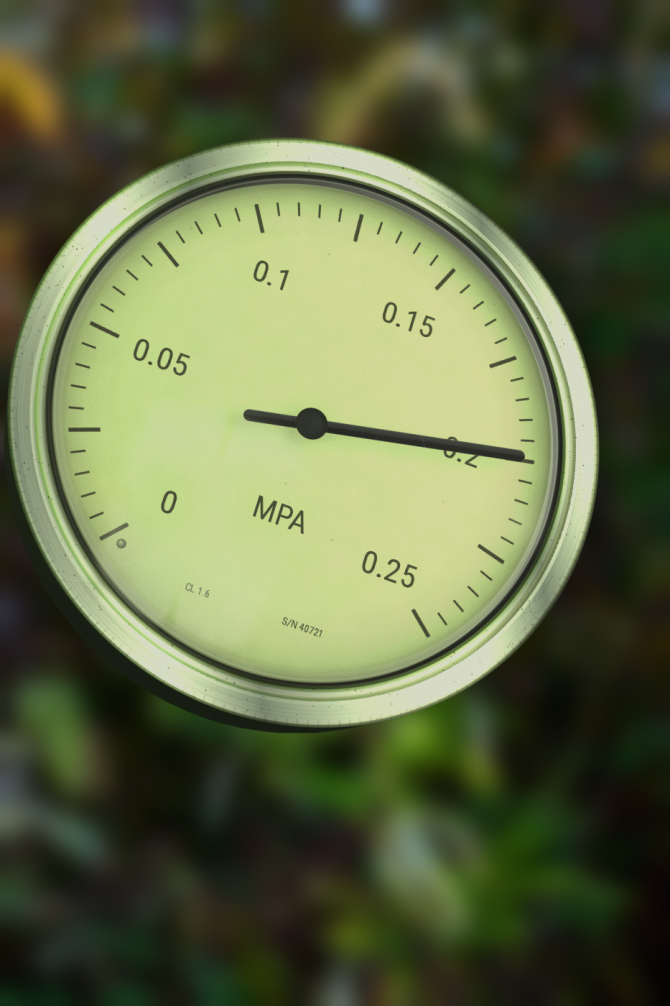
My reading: 0.2 MPa
